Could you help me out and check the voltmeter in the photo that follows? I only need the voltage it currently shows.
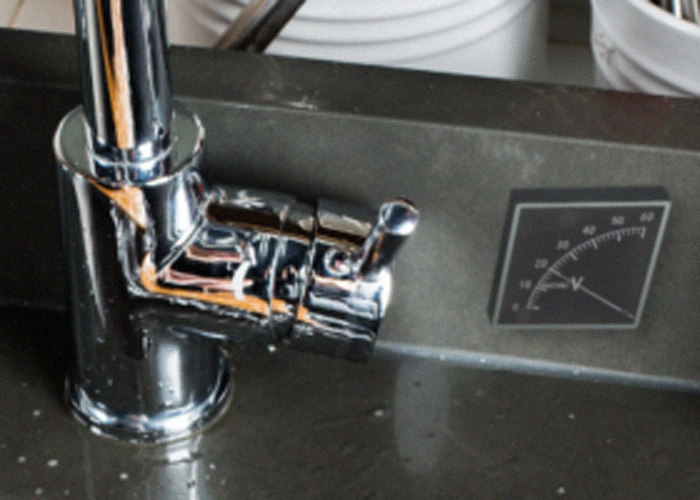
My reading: 20 V
